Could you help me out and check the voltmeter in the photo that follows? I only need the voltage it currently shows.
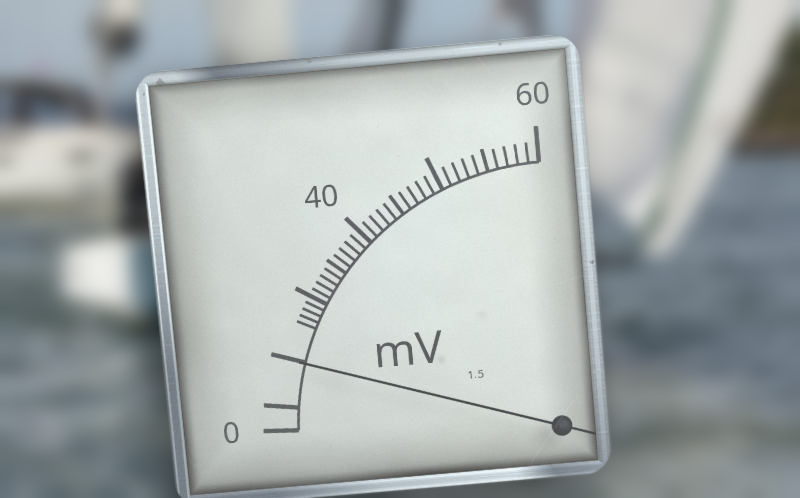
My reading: 20 mV
